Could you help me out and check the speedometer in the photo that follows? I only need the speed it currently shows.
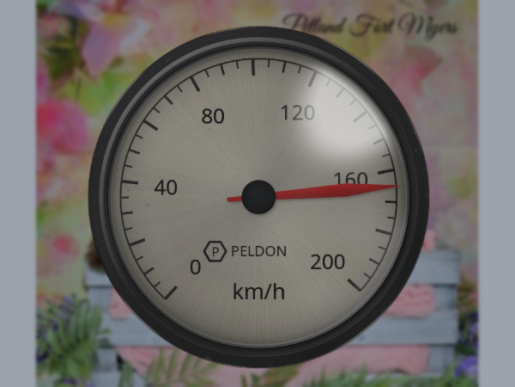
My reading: 165 km/h
